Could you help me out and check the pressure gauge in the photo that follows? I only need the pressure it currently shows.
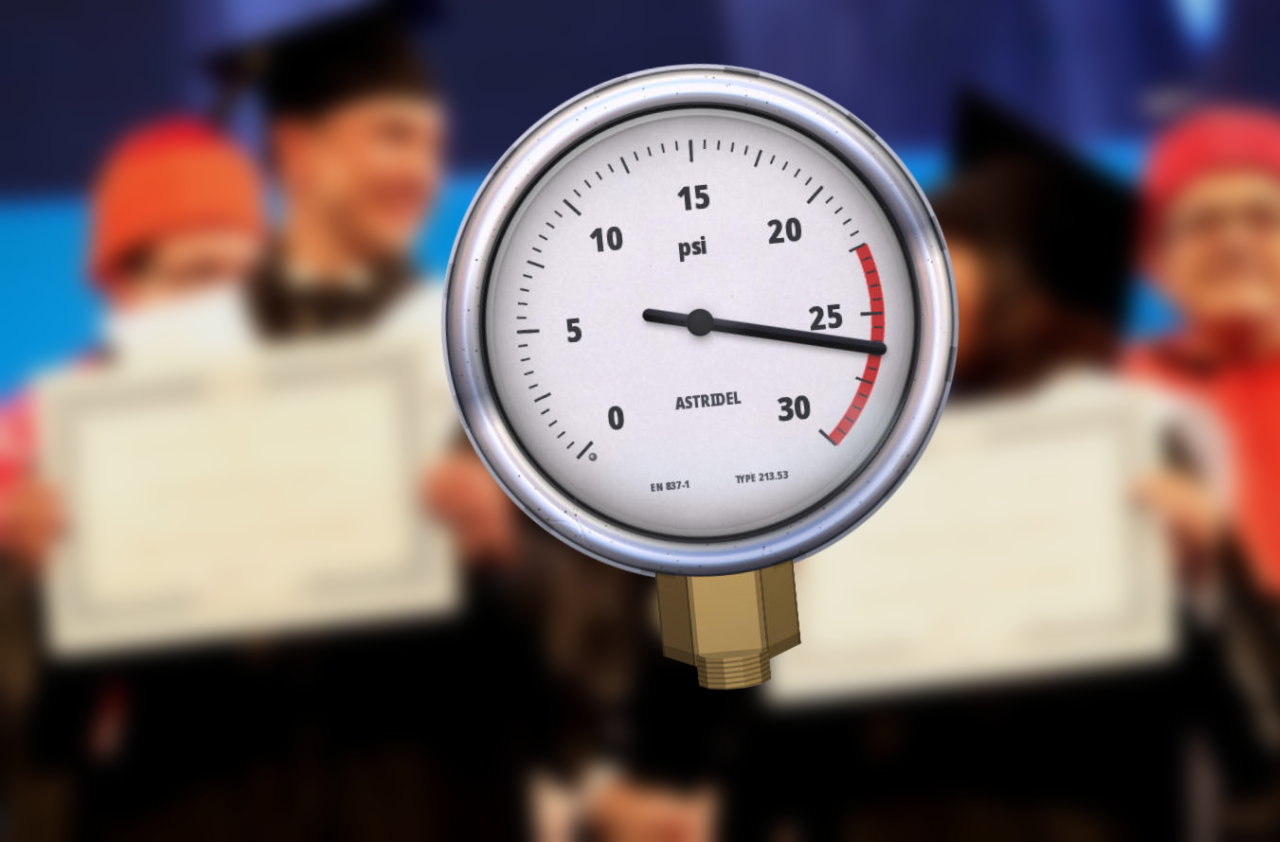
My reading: 26.25 psi
